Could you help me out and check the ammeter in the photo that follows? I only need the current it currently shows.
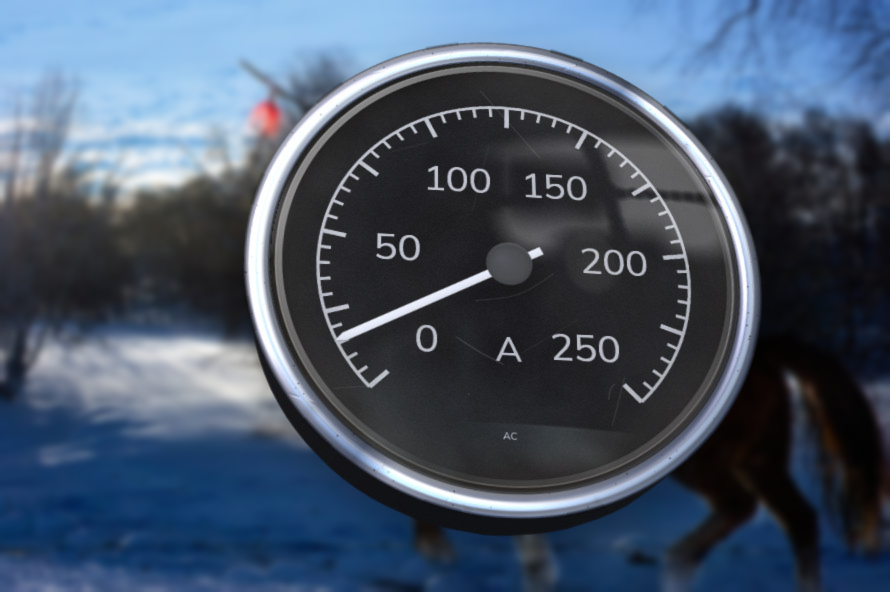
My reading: 15 A
